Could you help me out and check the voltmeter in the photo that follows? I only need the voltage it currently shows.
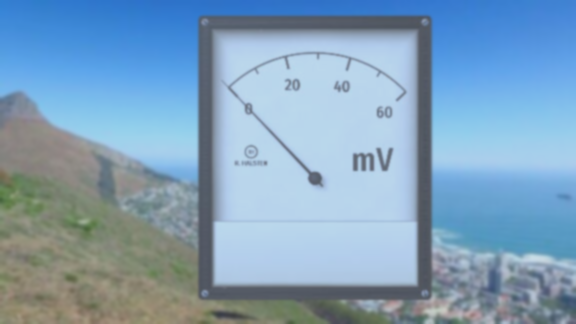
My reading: 0 mV
